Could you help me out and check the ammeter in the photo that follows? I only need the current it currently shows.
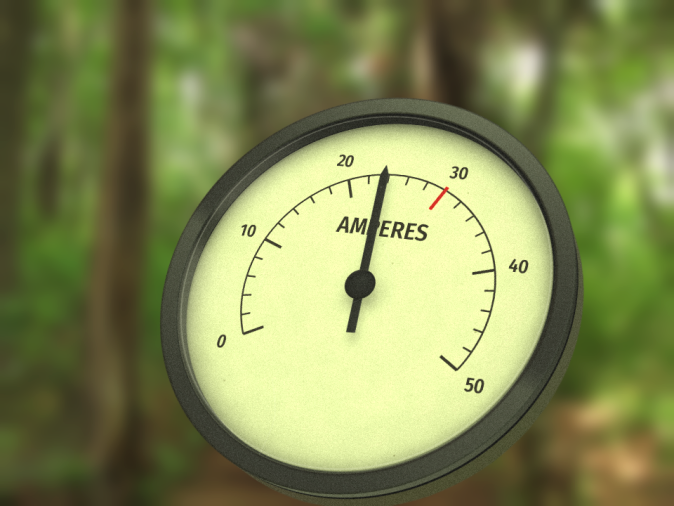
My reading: 24 A
